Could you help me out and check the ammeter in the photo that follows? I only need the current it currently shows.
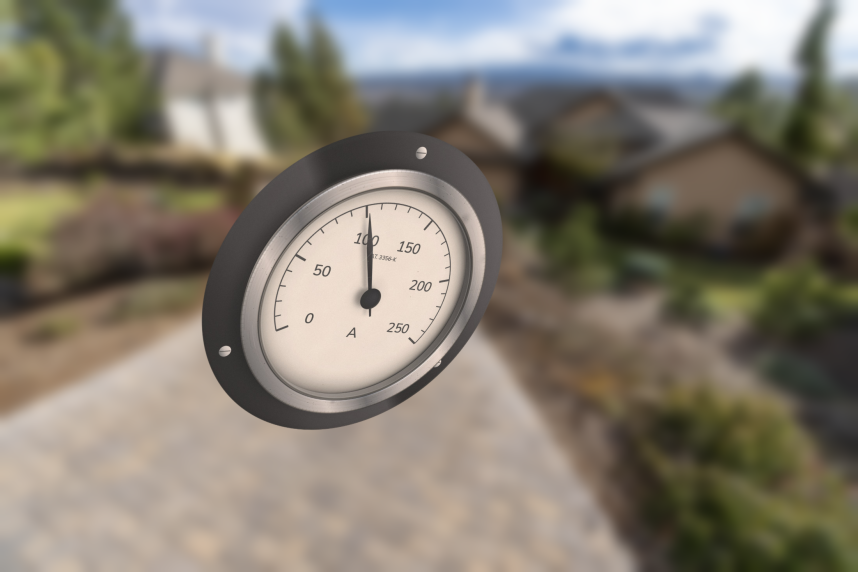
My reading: 100 A
